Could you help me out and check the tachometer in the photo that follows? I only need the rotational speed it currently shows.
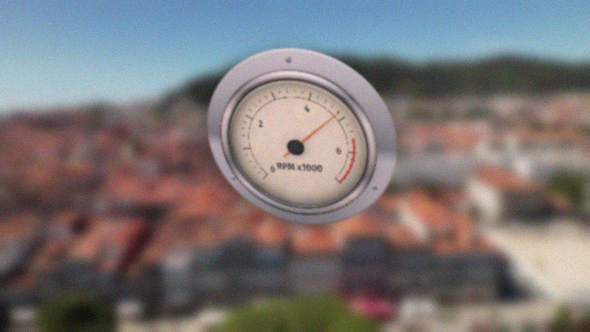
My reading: 4800 rpm
